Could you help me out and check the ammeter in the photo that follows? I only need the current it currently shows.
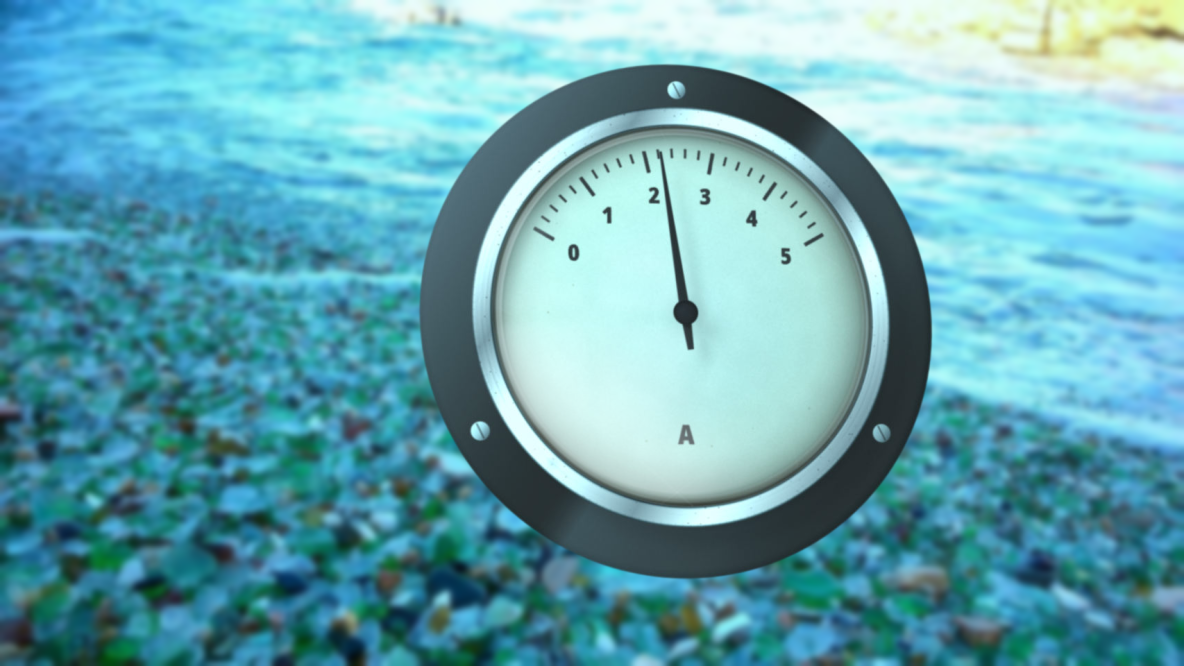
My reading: 2.2 A
